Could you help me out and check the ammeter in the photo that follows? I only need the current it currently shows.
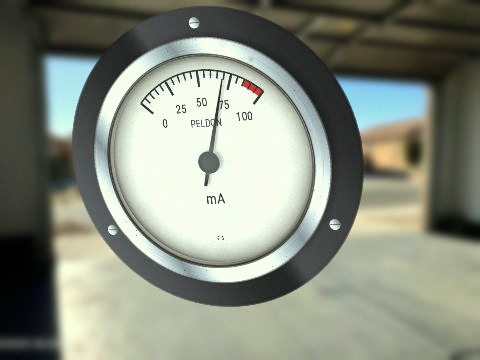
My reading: 70 mA
